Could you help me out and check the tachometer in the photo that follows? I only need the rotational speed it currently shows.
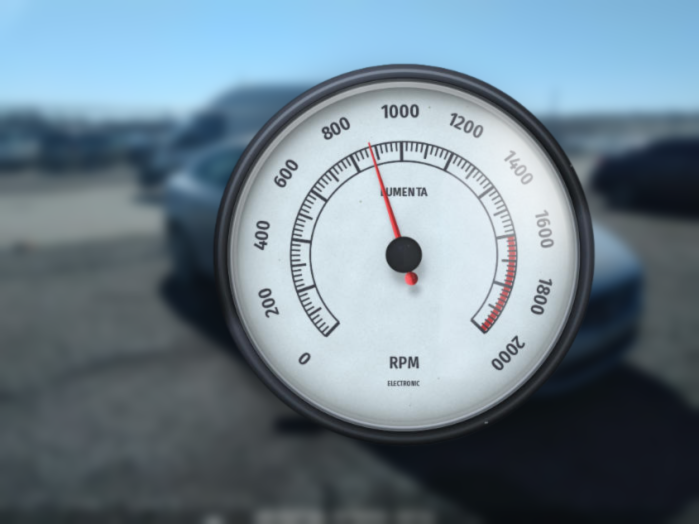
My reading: 880 rpm
